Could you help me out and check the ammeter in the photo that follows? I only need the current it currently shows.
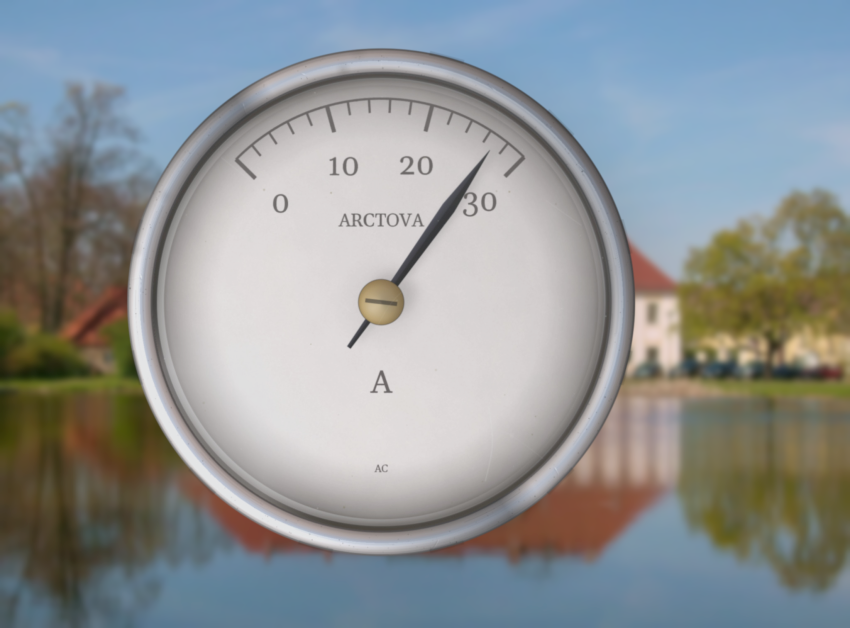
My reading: 27 A
